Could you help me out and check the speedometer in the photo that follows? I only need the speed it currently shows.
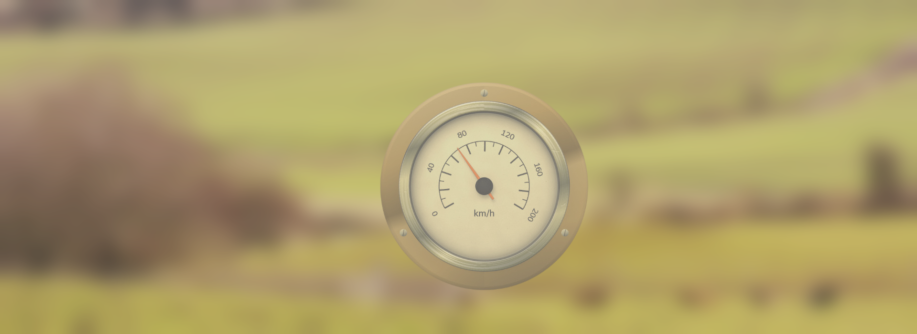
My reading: 70 km/h
